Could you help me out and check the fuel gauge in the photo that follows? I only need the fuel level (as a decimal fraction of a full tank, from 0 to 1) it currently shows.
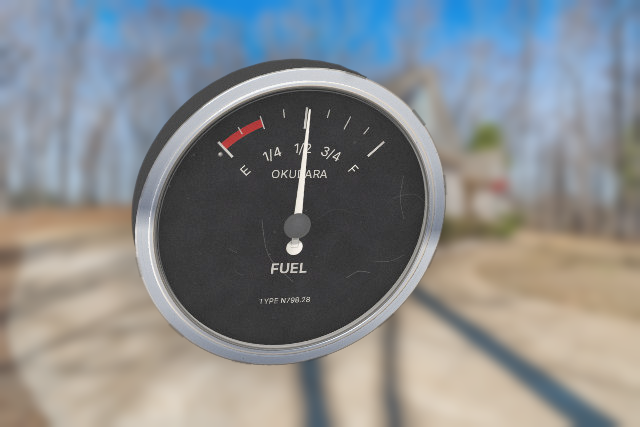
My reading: 0.5
